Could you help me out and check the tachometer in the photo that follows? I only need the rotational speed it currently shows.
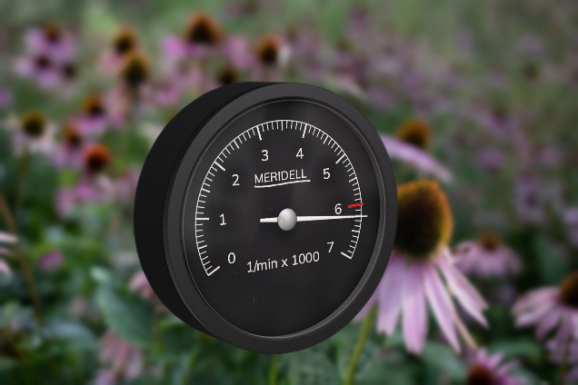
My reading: 6200 rpm
